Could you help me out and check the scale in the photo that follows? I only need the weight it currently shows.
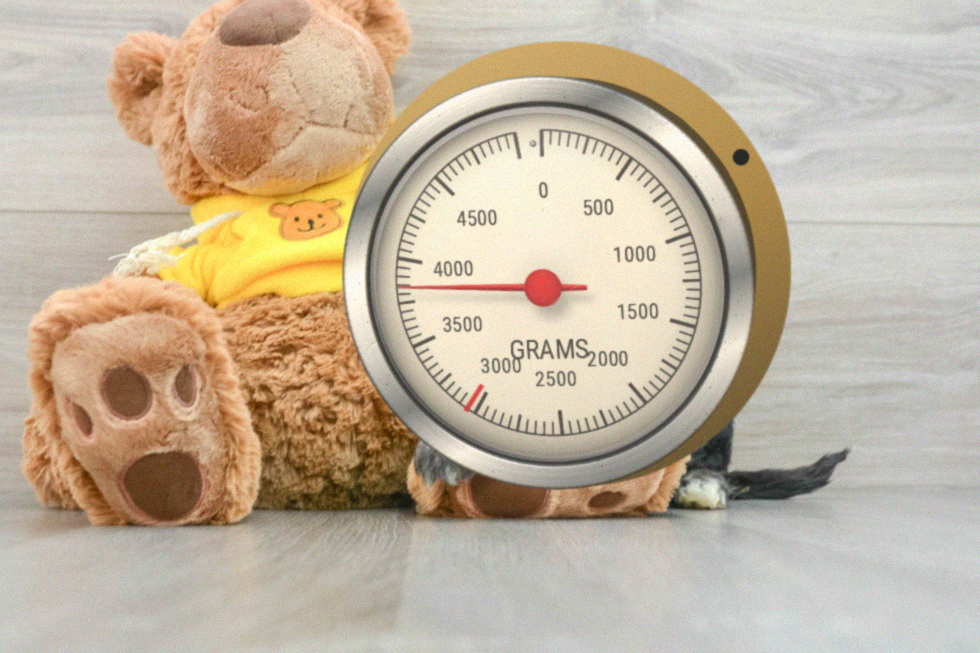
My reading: 3850 g
